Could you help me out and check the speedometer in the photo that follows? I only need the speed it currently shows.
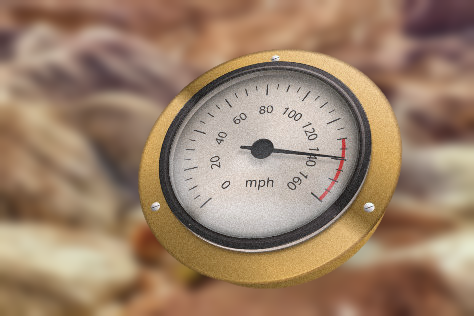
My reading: 140 mph
